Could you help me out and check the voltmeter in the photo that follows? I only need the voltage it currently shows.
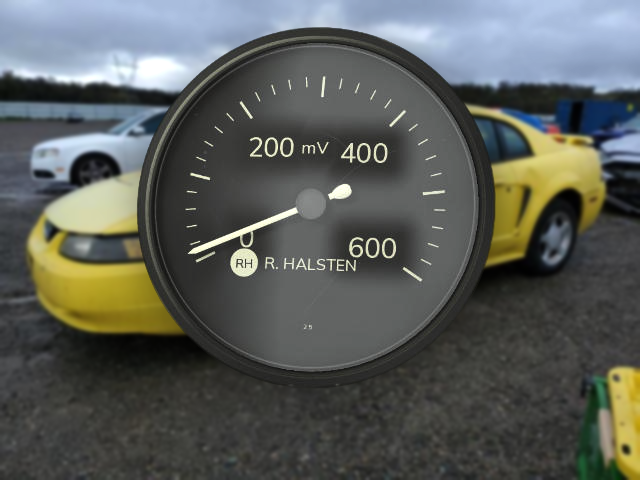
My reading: 10 mV
